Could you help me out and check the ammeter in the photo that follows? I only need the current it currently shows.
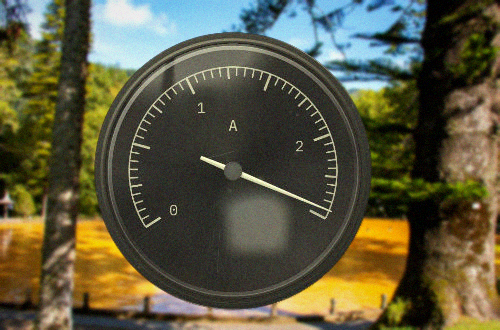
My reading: 2.45 A
